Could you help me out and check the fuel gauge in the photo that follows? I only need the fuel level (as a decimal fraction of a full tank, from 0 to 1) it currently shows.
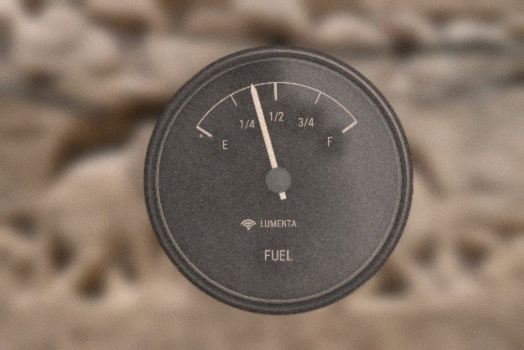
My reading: 0.375
